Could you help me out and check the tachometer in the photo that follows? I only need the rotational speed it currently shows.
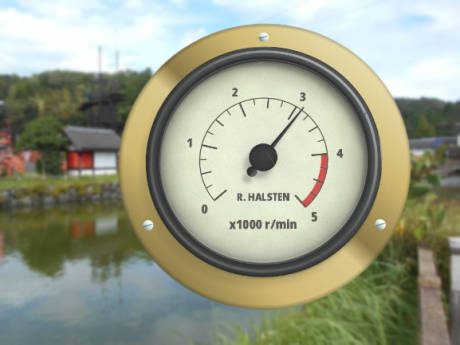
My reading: 3125 rpm
